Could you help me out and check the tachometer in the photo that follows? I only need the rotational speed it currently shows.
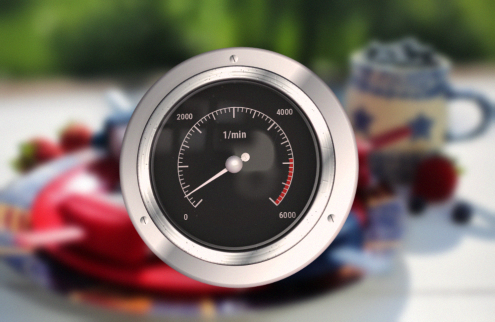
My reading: 300 rpm
